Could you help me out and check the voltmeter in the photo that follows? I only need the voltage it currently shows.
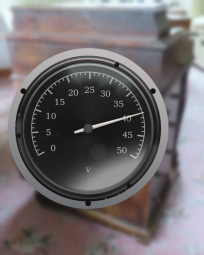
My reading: 40 V
